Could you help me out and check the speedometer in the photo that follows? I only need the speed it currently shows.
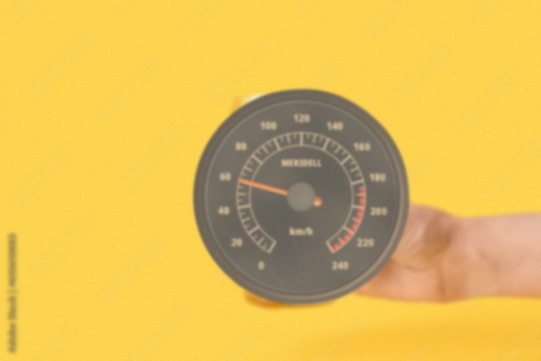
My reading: 60 km/h
